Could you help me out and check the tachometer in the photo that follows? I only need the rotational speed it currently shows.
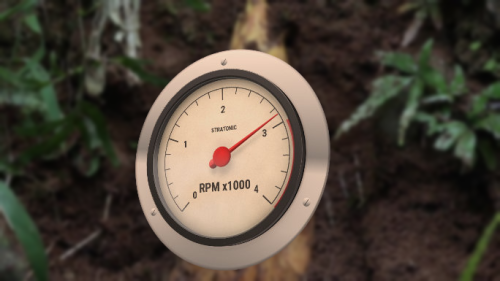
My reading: 2900 rpm
